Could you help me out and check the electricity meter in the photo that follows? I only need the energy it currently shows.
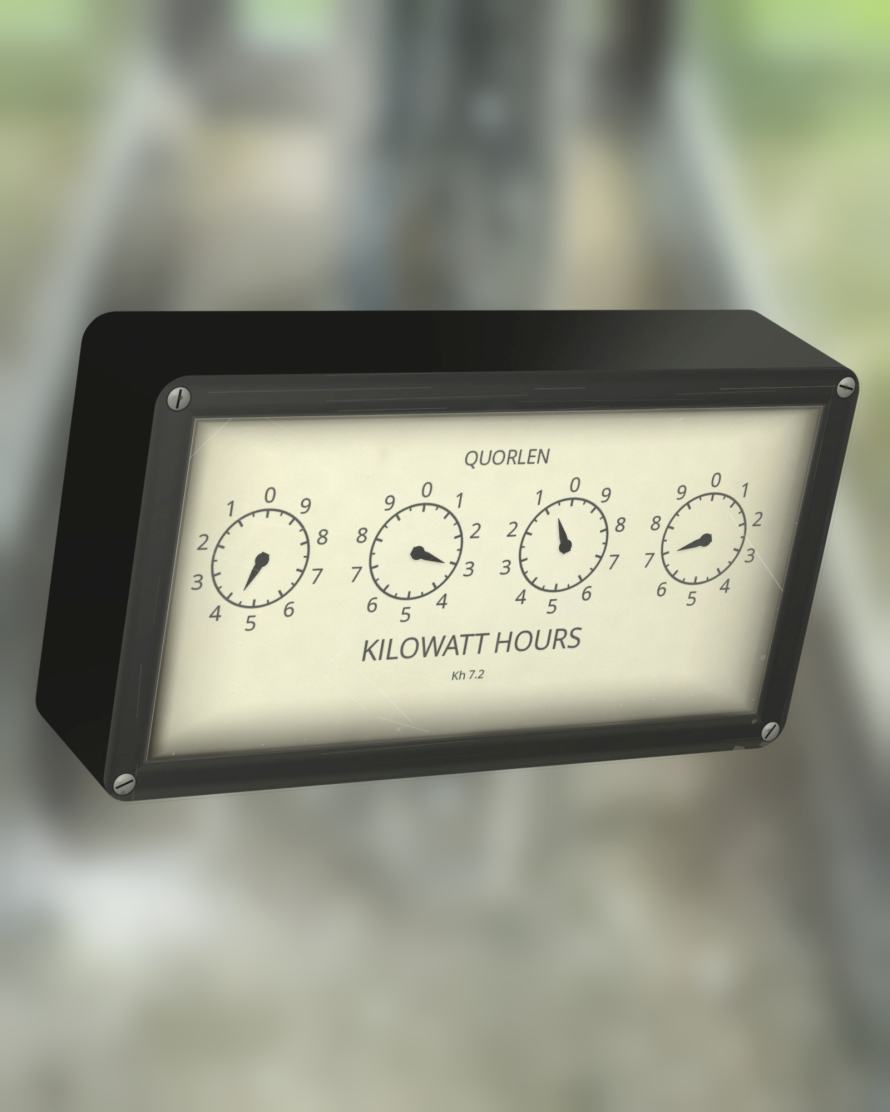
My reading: 4307 kWh
